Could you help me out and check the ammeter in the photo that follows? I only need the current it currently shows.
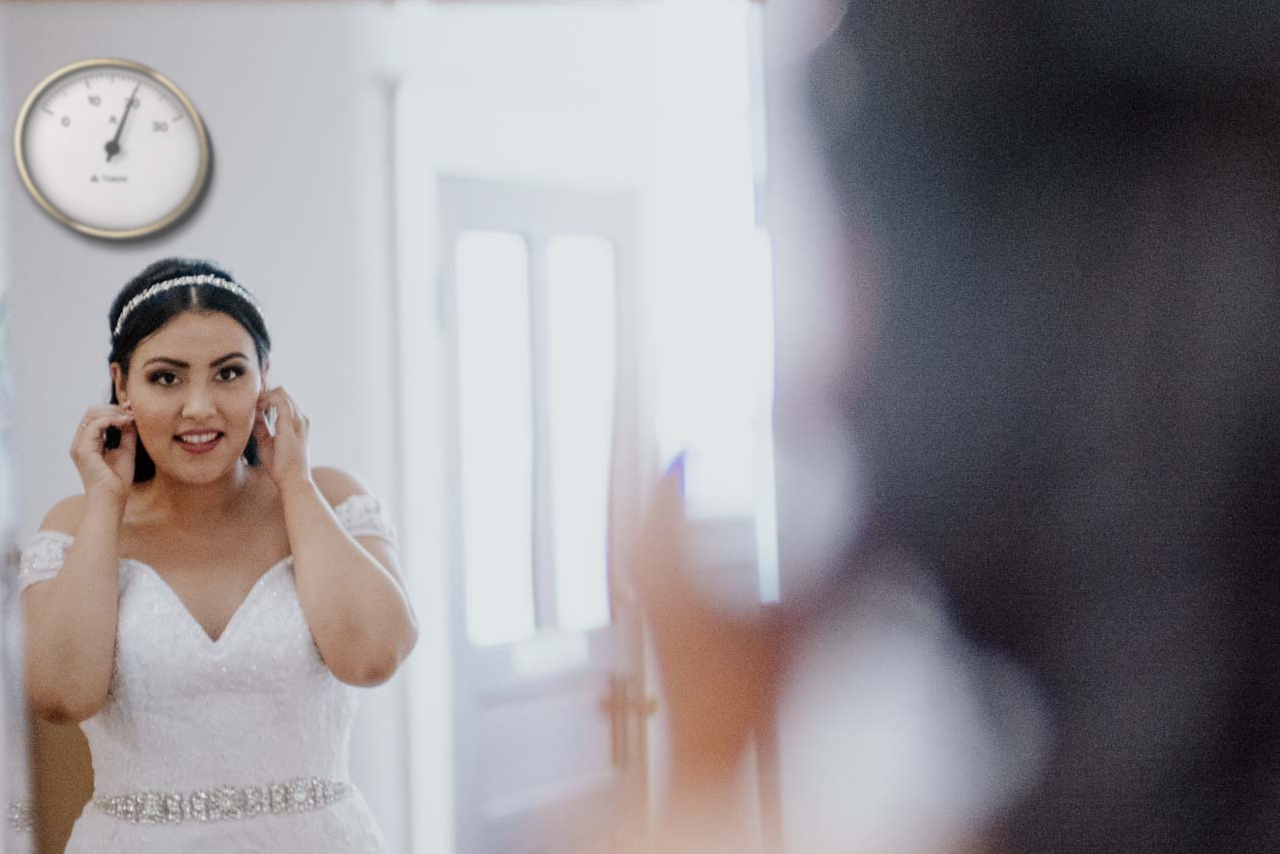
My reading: 20 A
